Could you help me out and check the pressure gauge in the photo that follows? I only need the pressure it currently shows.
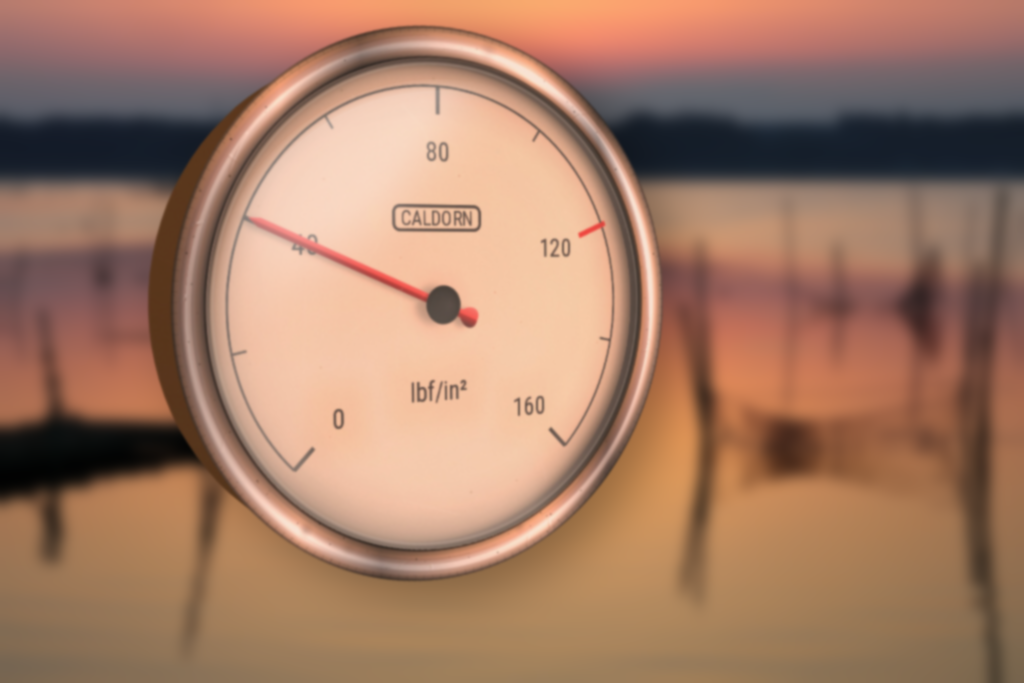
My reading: 40 psi
